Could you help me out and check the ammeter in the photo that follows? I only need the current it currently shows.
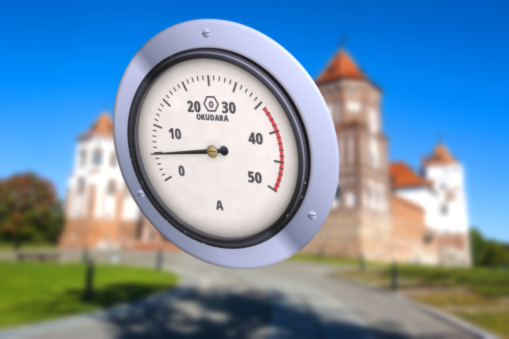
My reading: 5 A
